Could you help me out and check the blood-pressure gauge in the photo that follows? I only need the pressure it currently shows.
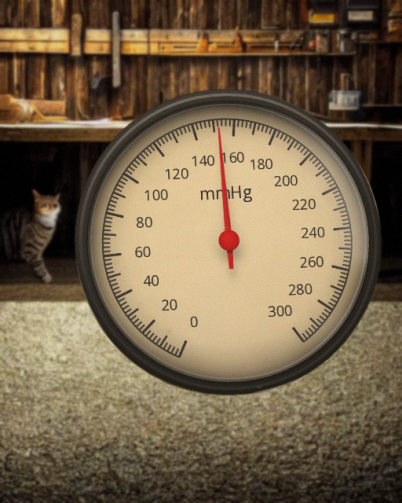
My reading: 152 mmHg
